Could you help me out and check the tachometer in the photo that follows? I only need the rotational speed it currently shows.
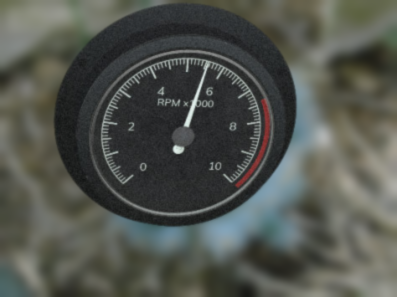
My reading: 5500 rpm
